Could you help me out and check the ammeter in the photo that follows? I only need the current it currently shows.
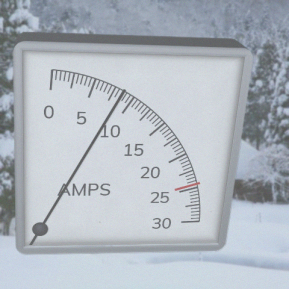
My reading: 8.5 A
